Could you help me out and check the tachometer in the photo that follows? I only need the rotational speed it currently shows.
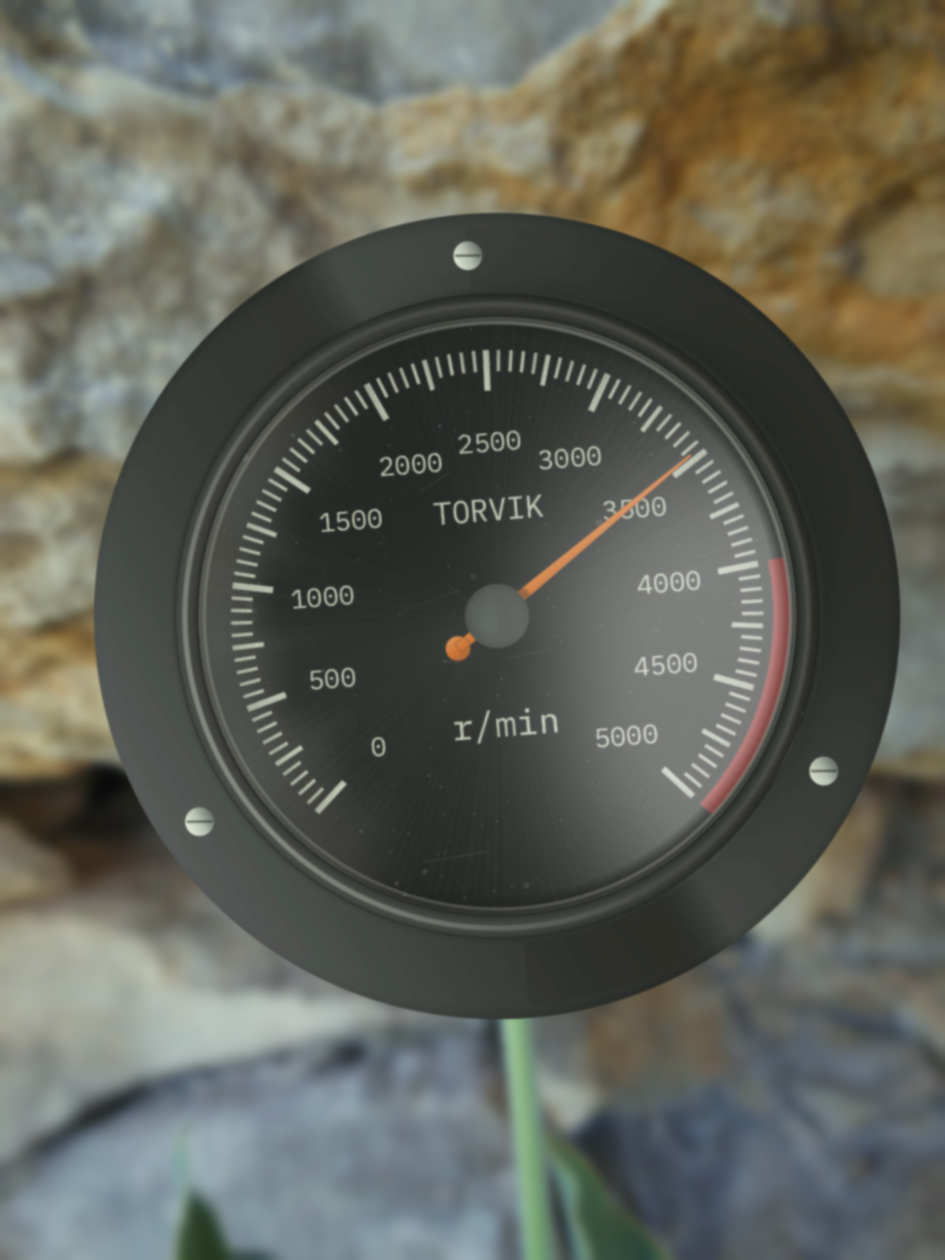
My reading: 3475 rpm
